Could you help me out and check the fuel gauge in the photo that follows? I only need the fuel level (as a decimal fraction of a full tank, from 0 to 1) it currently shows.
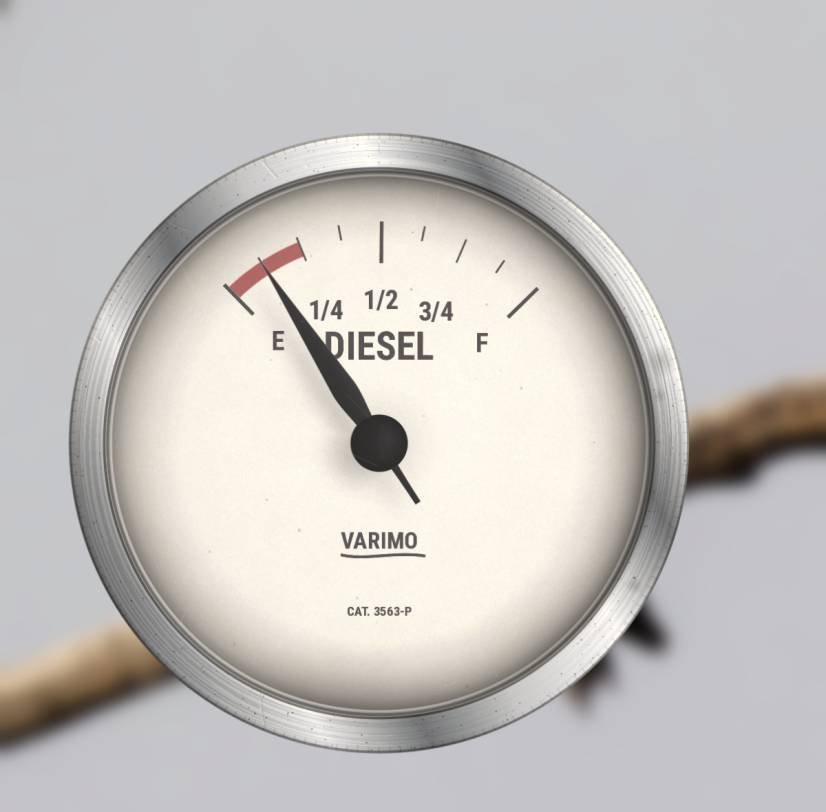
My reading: 0.125
